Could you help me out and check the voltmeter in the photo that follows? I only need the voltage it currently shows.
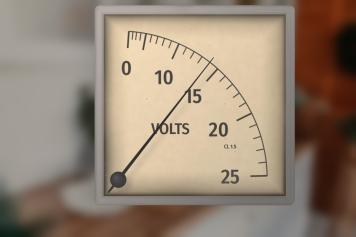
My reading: 14 V
